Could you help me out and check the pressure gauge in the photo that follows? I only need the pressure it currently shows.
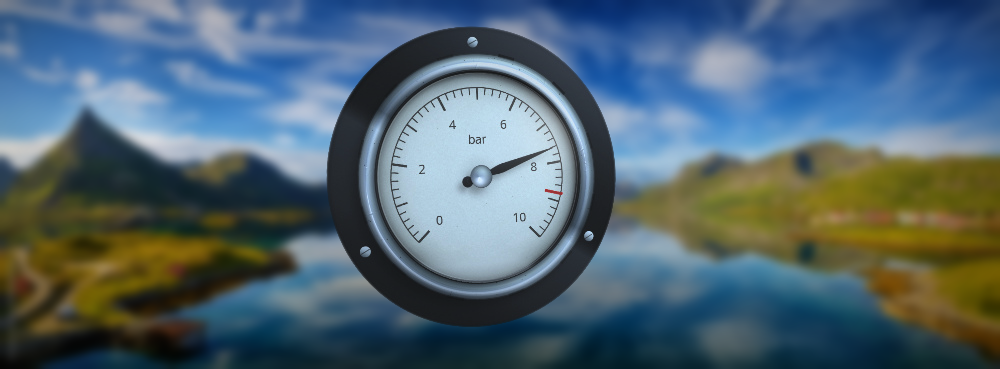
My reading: 7.6 bar
